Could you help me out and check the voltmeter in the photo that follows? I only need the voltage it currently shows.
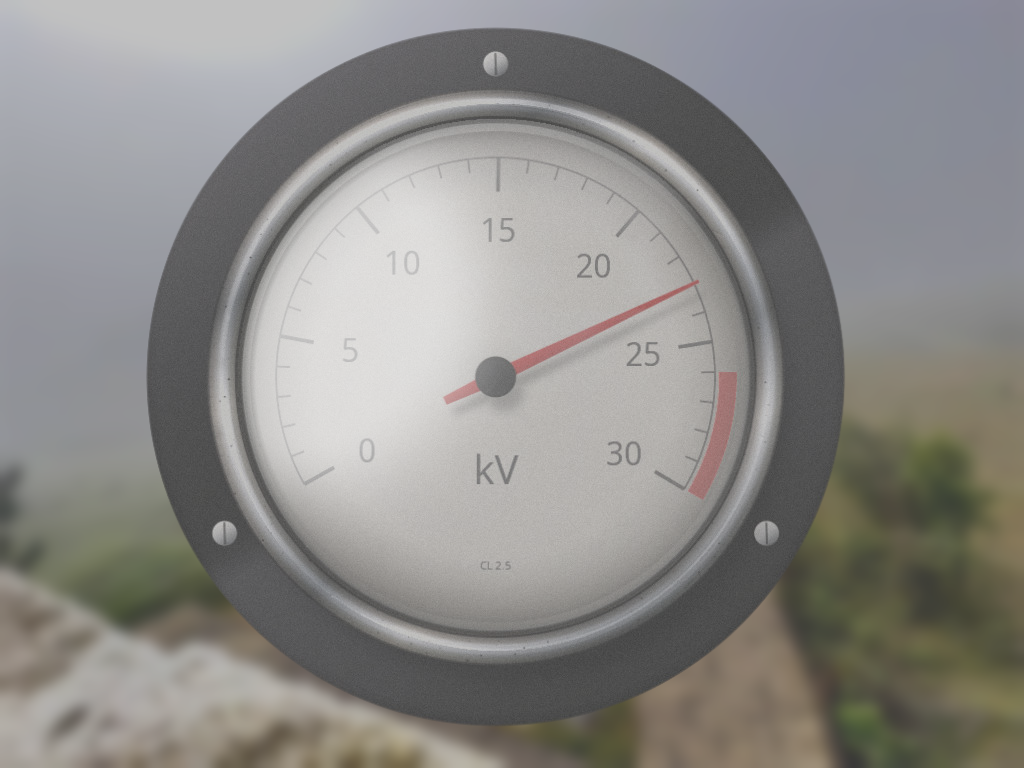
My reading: 23 kV
